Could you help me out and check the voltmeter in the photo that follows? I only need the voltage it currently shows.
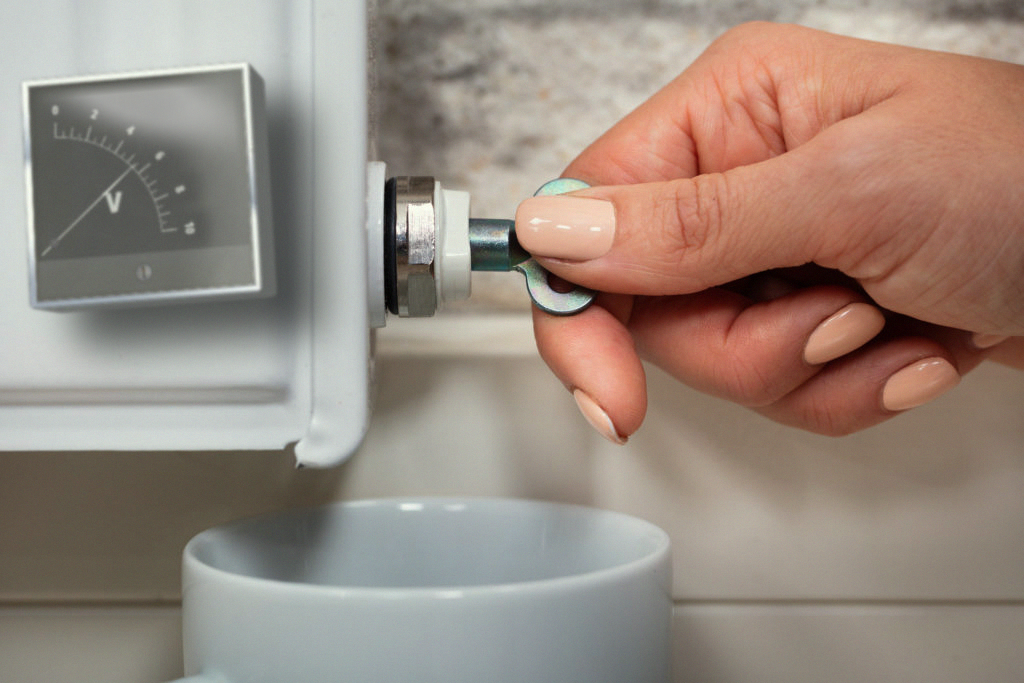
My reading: 5.5 V
